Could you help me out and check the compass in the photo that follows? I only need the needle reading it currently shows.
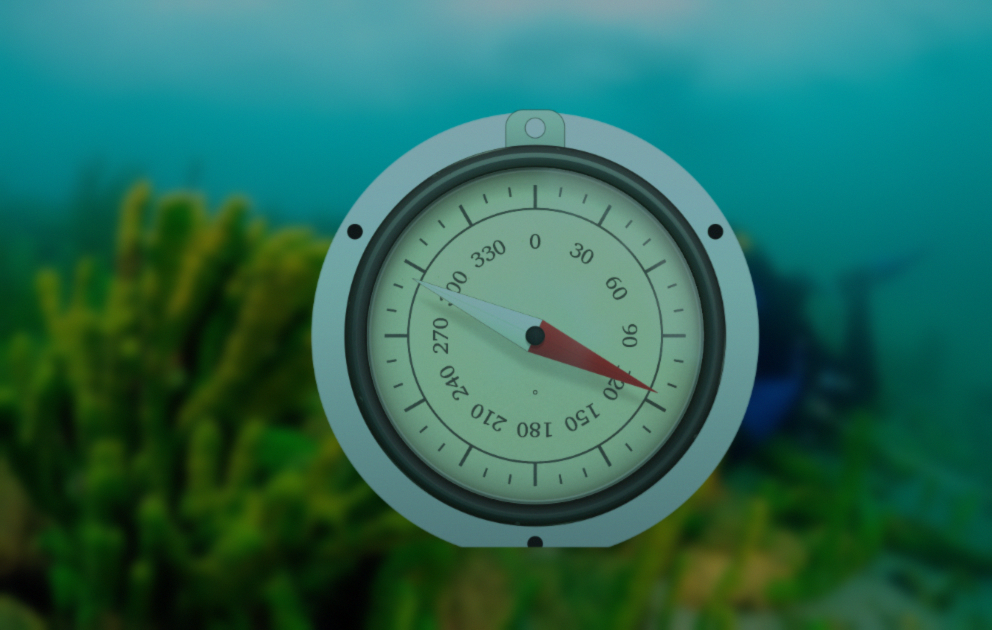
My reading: 115 °
